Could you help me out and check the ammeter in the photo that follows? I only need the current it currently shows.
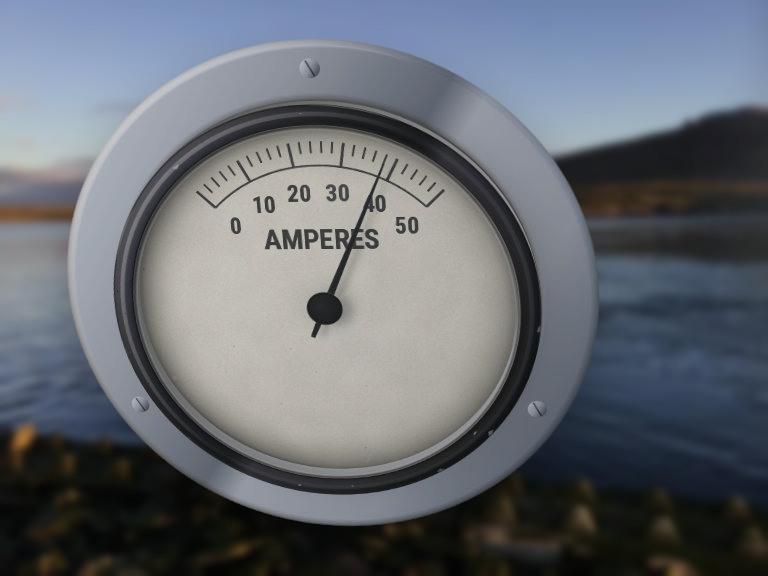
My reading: 38 A
